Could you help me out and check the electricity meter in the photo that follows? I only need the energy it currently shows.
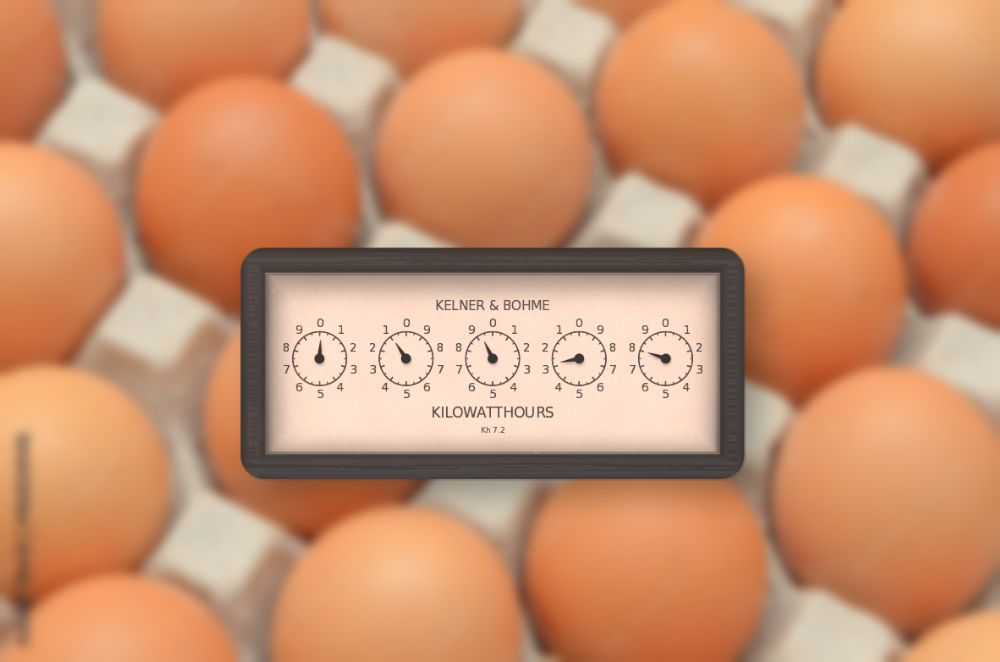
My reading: 928 kWh
